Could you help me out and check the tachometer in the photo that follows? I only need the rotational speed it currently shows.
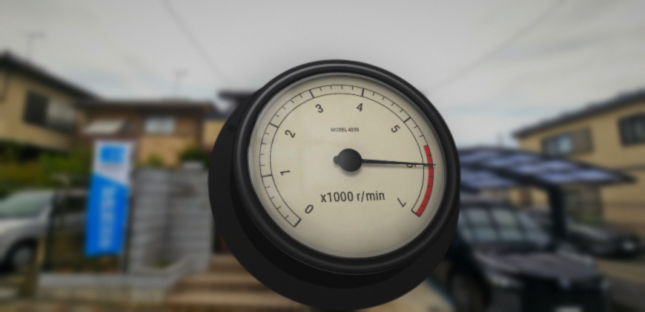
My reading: 6000 rpm
